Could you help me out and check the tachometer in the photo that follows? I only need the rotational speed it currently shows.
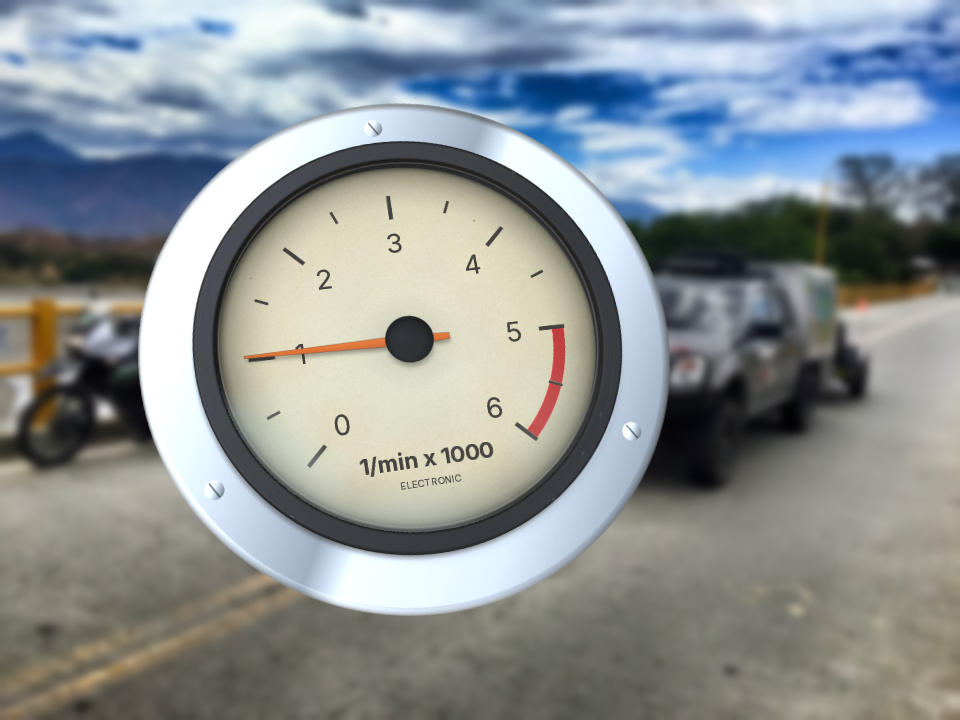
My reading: 1000 rpm
